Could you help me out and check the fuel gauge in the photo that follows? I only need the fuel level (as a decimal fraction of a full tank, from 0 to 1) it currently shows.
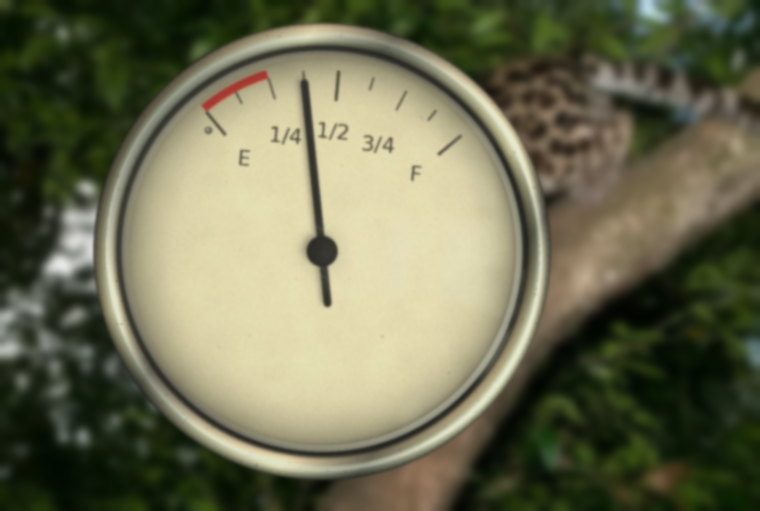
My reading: 0.375
